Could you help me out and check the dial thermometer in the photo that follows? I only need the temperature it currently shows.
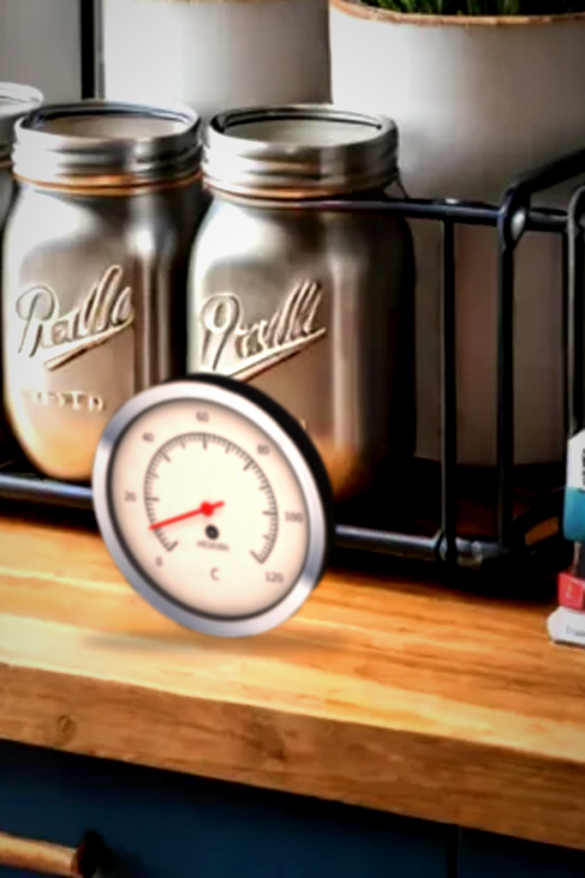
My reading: 10 °C
